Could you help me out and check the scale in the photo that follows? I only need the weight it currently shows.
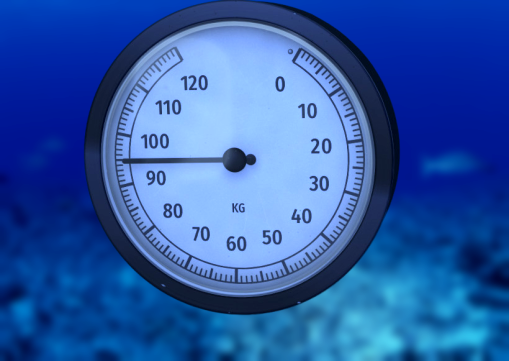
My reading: 95 kg
